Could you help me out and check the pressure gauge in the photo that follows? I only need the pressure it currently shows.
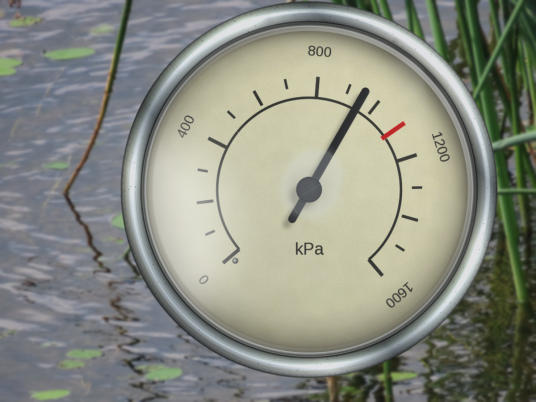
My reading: 950 kPa
